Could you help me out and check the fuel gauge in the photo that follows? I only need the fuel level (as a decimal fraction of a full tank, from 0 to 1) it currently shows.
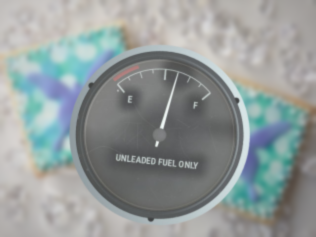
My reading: 0.625
